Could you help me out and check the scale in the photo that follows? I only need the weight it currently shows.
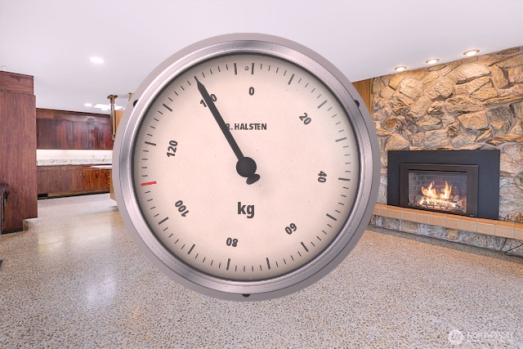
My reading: 140 kg
